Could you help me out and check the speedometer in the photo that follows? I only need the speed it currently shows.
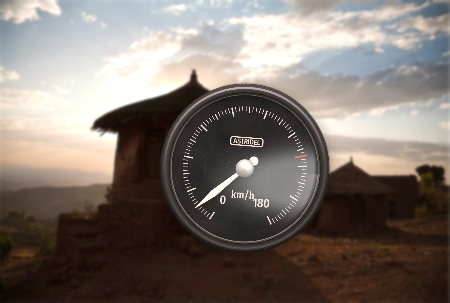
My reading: 10 km/h
